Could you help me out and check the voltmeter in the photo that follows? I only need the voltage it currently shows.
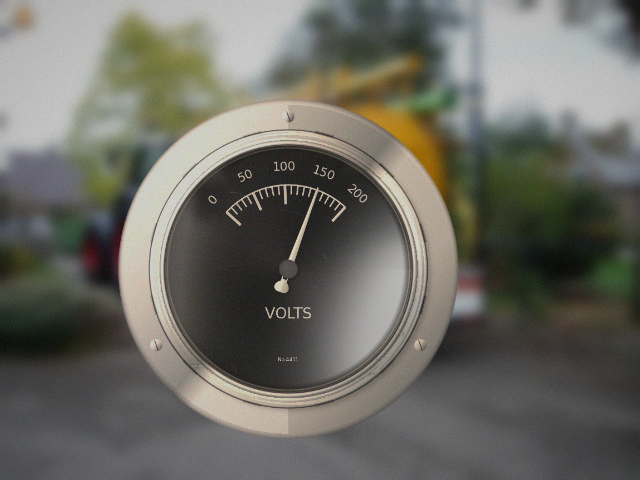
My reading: 150 V
